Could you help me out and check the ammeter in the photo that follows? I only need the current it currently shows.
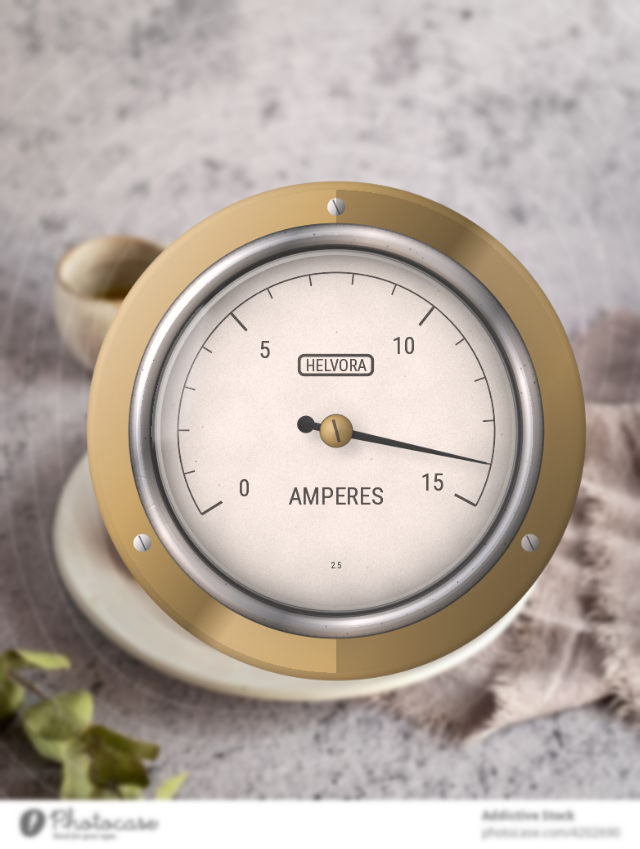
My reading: 14 A
